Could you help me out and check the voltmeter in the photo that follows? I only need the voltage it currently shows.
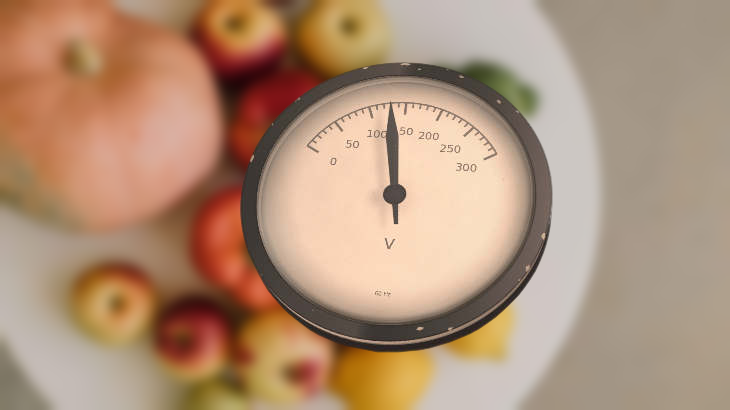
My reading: 130 V
